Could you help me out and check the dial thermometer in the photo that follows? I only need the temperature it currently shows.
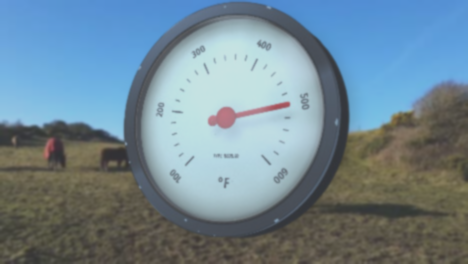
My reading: 500 °F
